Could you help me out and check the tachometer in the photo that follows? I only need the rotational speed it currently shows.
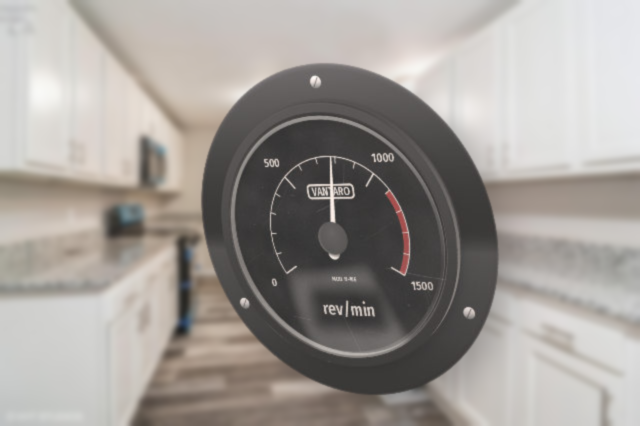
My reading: 800 rpm
